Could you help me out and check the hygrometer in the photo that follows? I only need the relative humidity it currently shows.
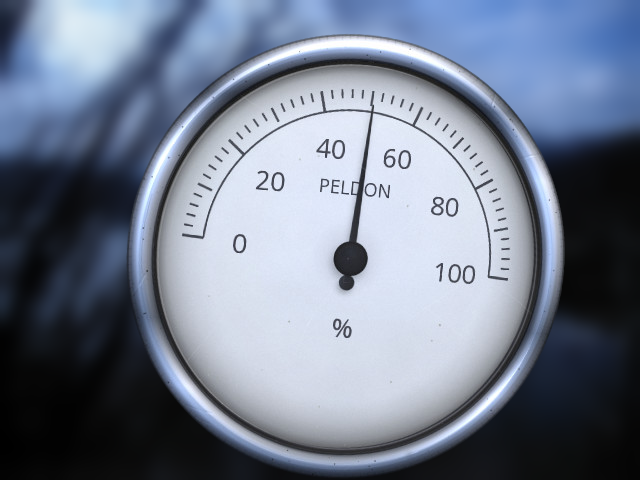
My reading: 50 %
